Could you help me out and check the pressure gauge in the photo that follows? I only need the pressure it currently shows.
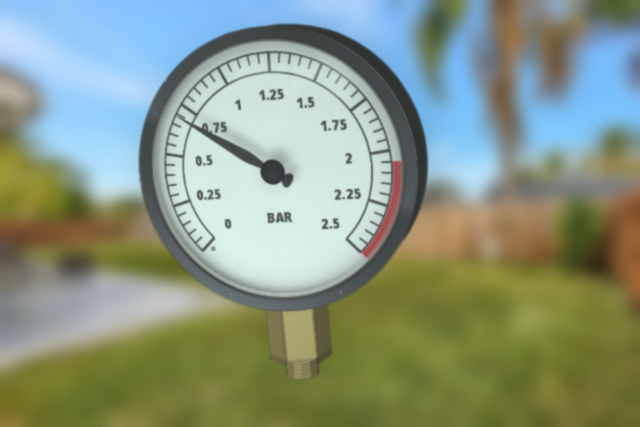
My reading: 0.7 bar
